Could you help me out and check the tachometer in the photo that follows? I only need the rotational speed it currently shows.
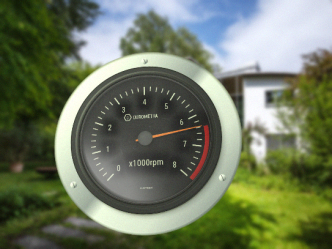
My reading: 6400 rpm
